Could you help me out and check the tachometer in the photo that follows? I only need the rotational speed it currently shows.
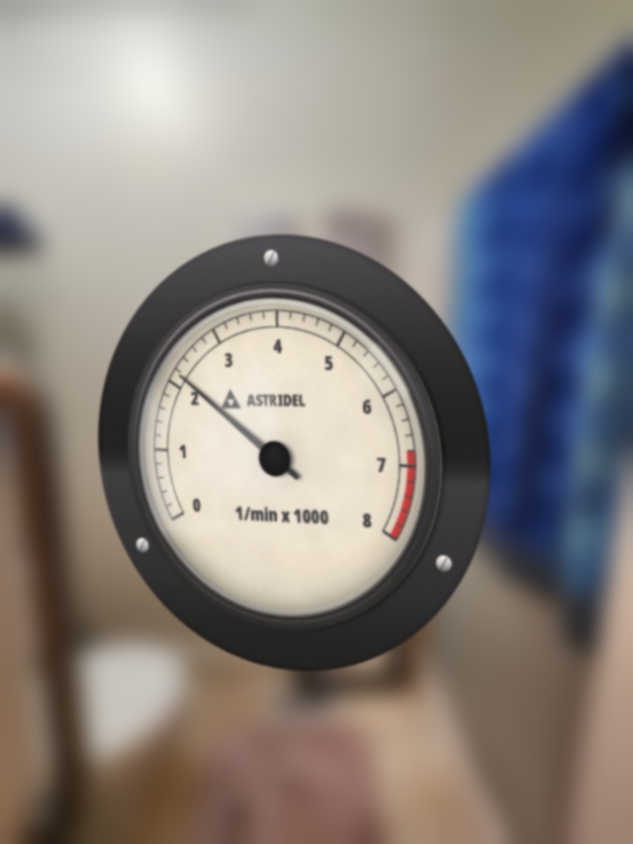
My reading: 2200 rpm
